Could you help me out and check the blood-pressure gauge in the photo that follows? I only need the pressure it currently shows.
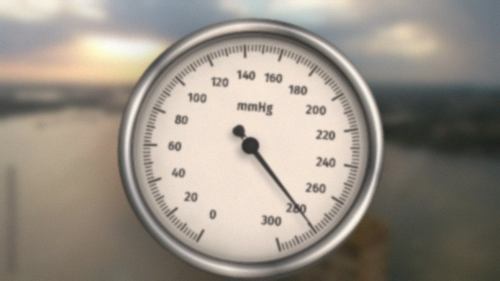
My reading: 280 mmHg
